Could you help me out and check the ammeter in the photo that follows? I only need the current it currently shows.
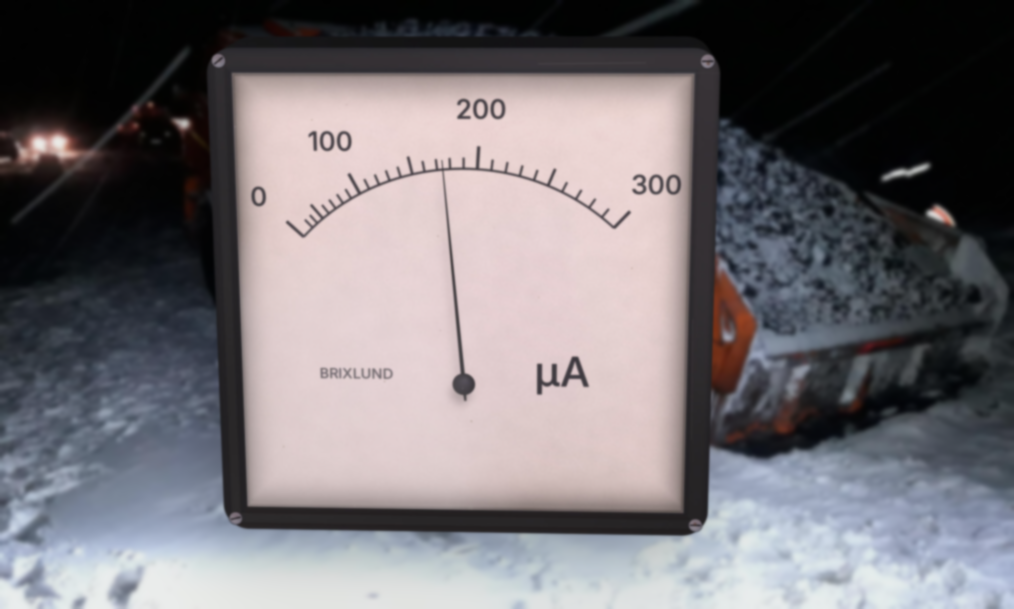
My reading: 175 µA
